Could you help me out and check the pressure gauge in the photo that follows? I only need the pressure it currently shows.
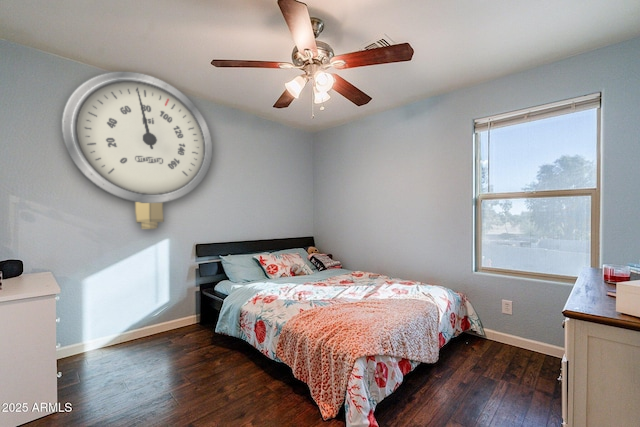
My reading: 75 psi
